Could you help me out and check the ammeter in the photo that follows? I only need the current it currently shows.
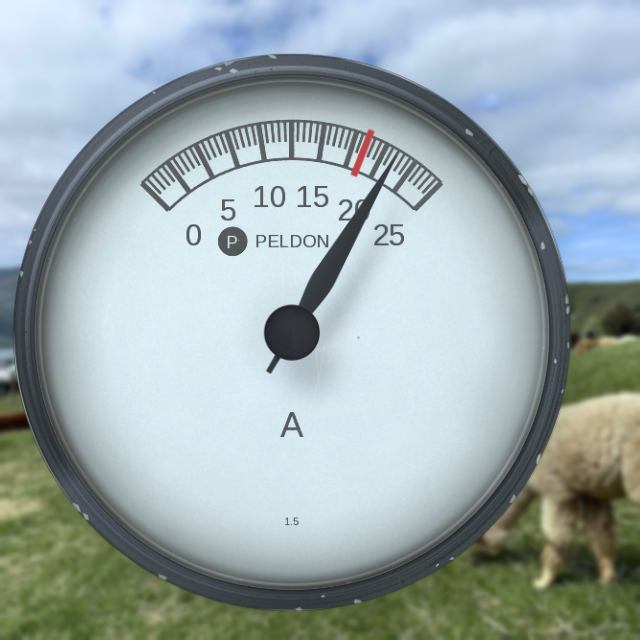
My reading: 21 A
